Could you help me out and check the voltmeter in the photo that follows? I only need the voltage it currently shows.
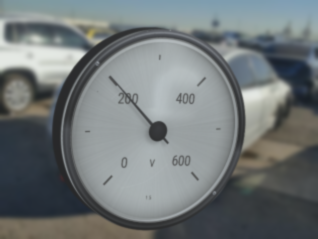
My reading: 200 V
